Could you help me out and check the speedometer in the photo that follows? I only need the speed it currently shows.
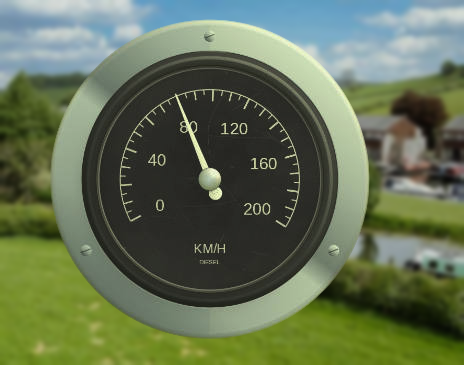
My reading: 80 km/h
